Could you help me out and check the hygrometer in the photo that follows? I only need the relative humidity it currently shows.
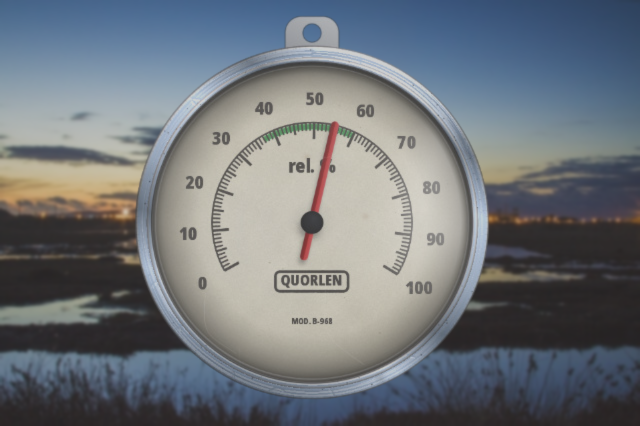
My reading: 55 %
